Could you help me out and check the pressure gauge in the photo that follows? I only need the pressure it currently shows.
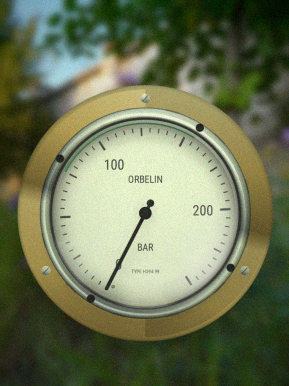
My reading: 0 bar
